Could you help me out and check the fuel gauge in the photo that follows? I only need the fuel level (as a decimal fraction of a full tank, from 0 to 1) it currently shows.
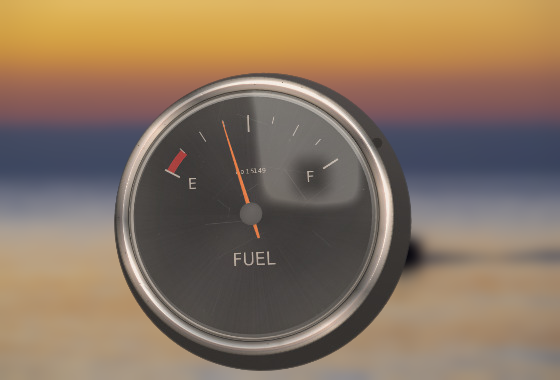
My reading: 0.375
